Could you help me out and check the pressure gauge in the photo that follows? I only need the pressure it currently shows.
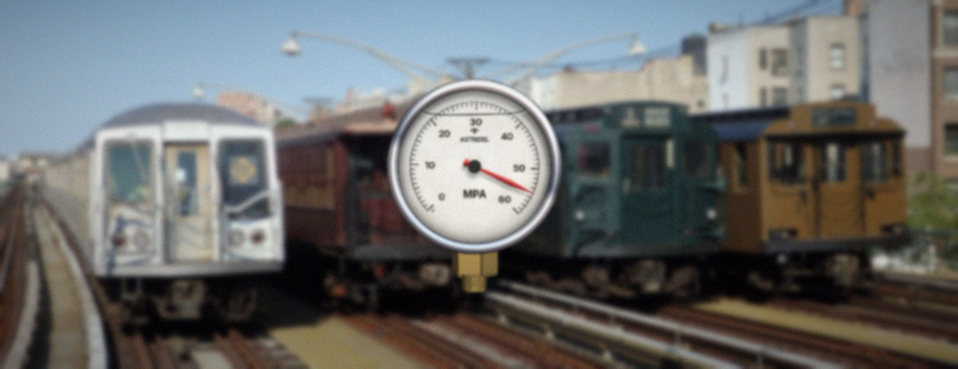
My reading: 55 MPa
